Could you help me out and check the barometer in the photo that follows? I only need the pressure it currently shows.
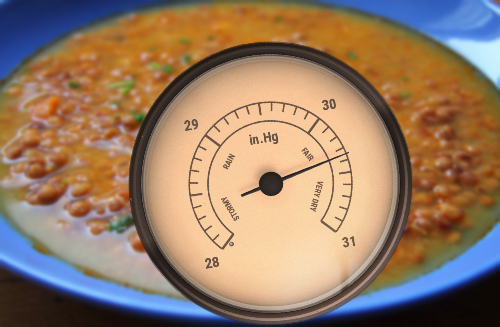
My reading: 30.35 inHg
